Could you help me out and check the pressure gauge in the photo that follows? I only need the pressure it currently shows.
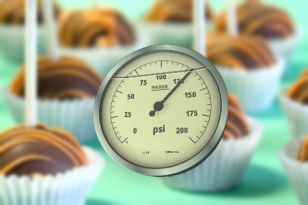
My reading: 130 psi
